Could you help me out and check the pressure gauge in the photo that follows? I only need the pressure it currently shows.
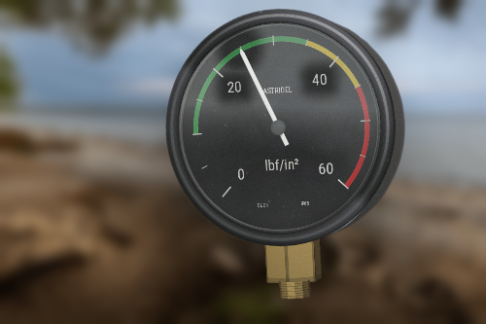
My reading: 25 psi
